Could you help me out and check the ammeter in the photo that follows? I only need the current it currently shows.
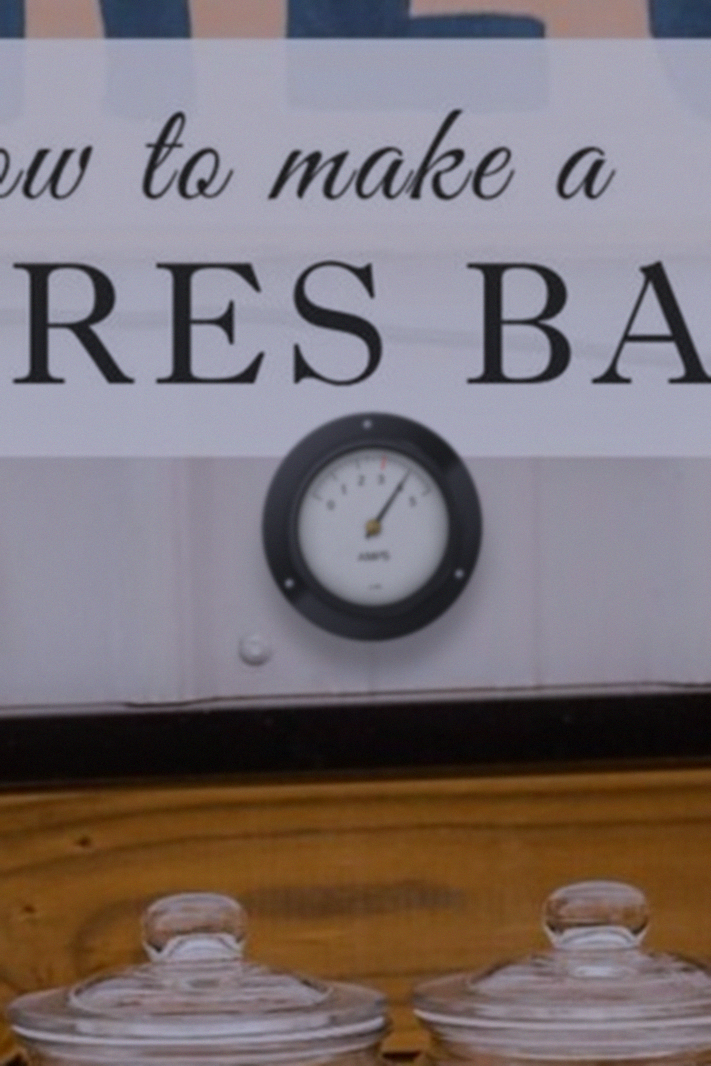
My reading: 4 A
